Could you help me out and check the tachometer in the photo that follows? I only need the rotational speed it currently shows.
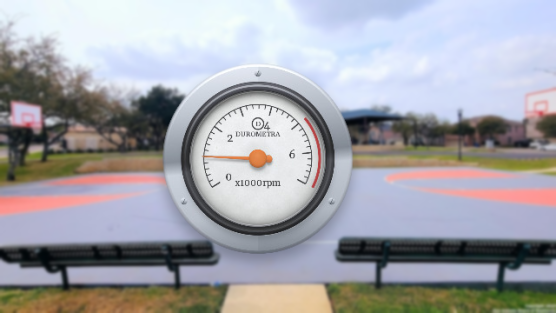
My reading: 1000 rpm
